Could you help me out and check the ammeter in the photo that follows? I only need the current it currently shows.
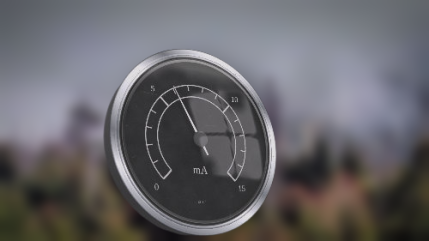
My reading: 6 mA
